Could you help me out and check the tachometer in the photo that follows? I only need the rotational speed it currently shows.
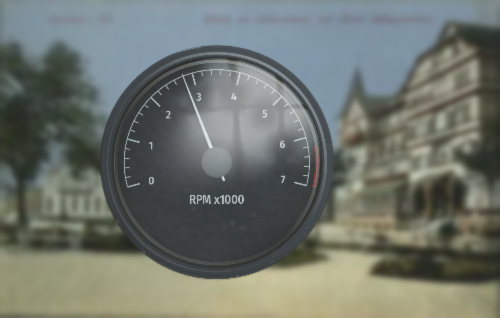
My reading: 2800 rpm
